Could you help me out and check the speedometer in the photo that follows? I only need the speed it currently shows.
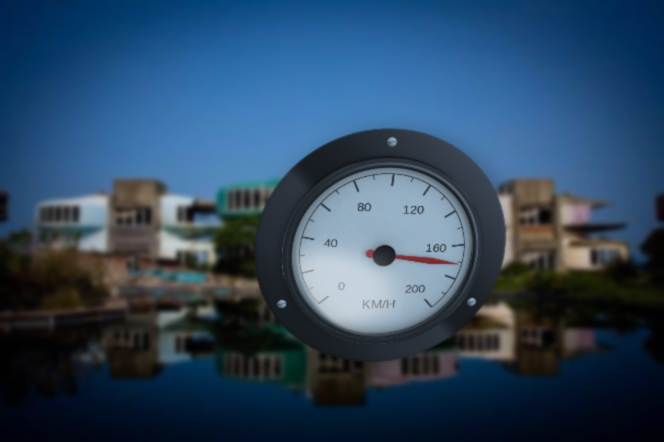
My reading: 170 km/h
